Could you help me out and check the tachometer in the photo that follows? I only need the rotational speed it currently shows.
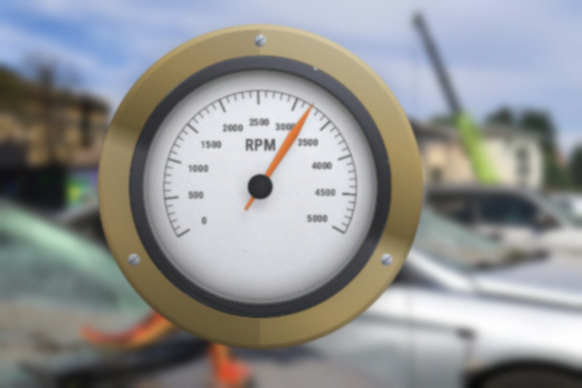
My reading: 3200 rpm
